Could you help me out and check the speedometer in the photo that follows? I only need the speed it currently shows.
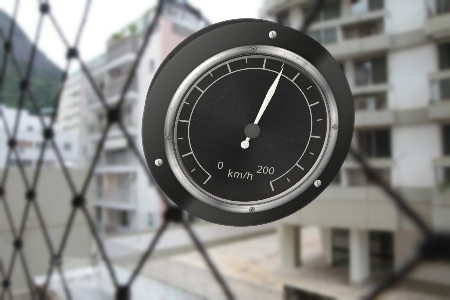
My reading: 110 km/h
